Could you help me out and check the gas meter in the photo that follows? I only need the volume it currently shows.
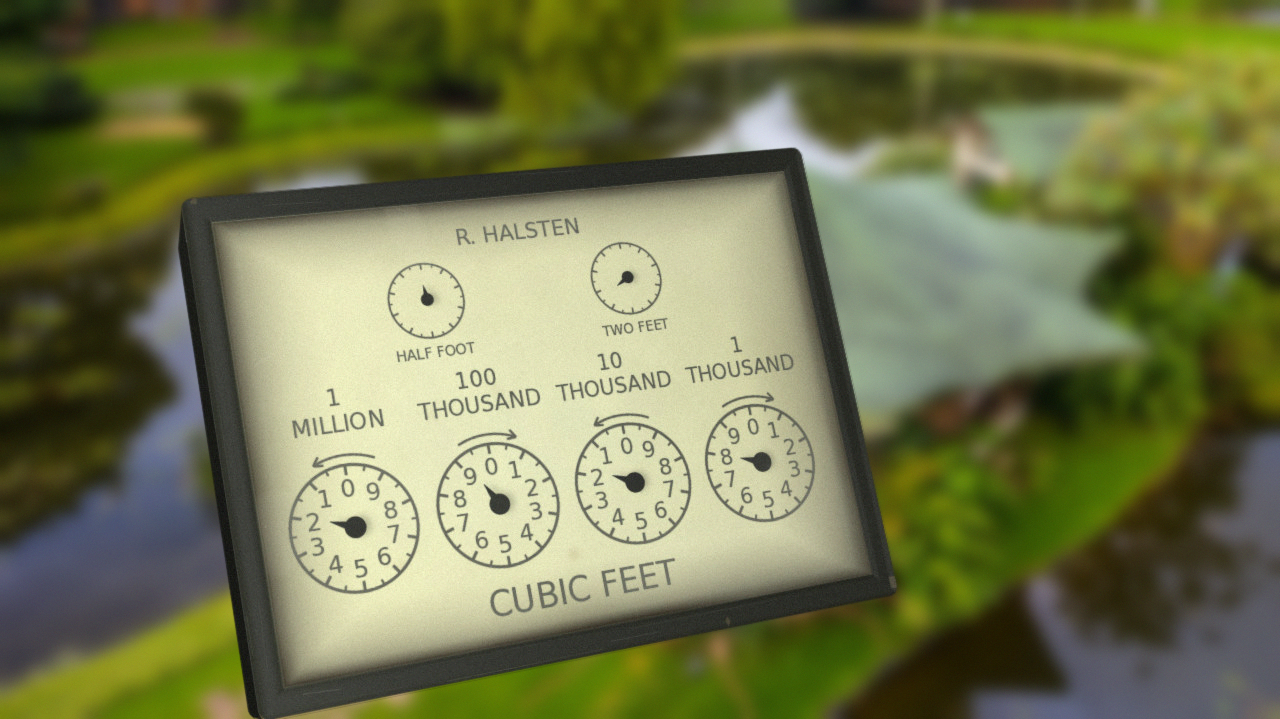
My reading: 191800 ft³
